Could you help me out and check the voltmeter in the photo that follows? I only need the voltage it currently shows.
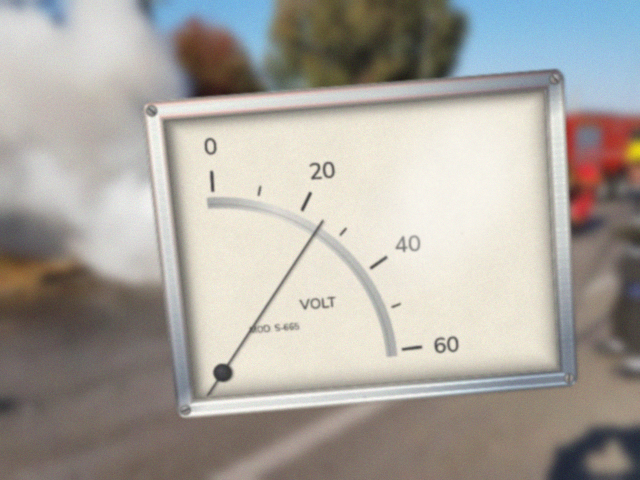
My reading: 25 V
